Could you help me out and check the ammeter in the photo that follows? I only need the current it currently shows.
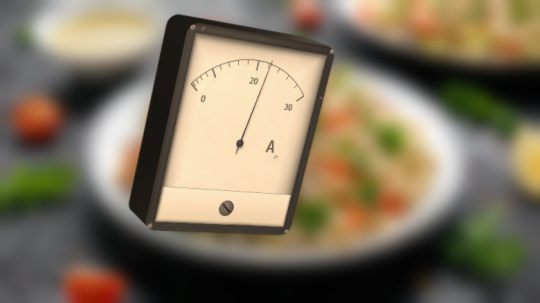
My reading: 22 A
